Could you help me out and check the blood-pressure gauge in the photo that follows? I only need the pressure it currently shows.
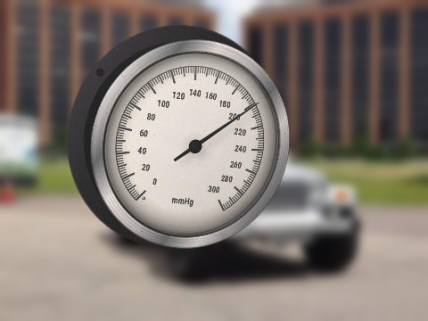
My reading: 200 mmHg
